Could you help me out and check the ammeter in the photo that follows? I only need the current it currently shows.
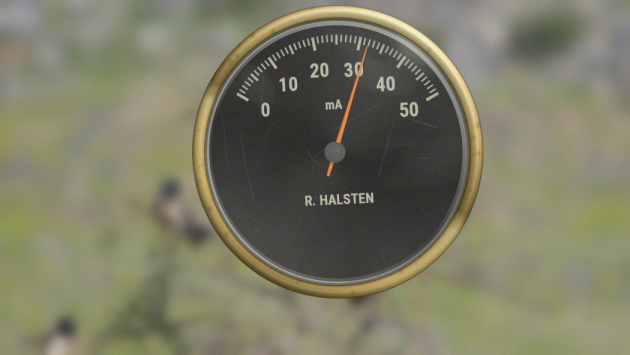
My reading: 32 mA
